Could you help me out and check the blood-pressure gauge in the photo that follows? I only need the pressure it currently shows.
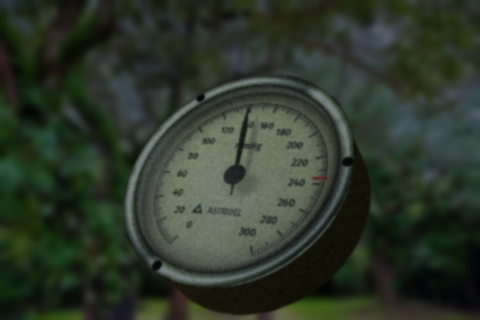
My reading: 140 mmHg
